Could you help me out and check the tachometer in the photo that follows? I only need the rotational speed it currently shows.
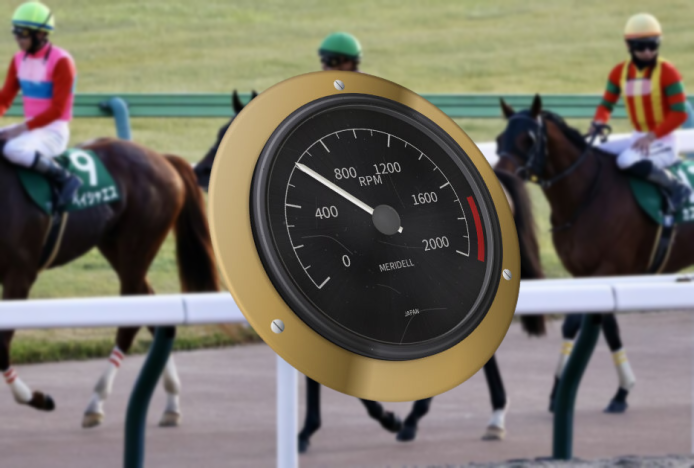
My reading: 600 rpm
